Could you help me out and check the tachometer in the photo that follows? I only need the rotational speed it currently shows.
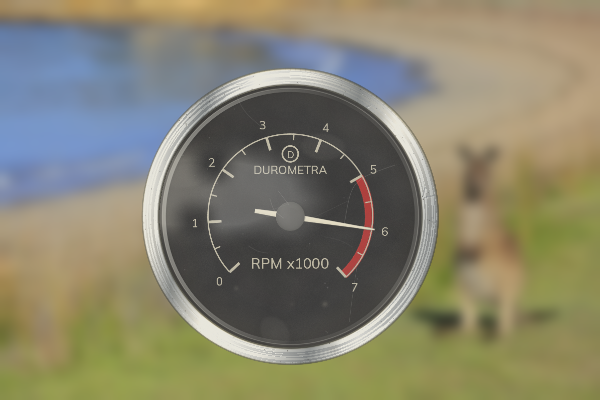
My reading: 6000 rpm
